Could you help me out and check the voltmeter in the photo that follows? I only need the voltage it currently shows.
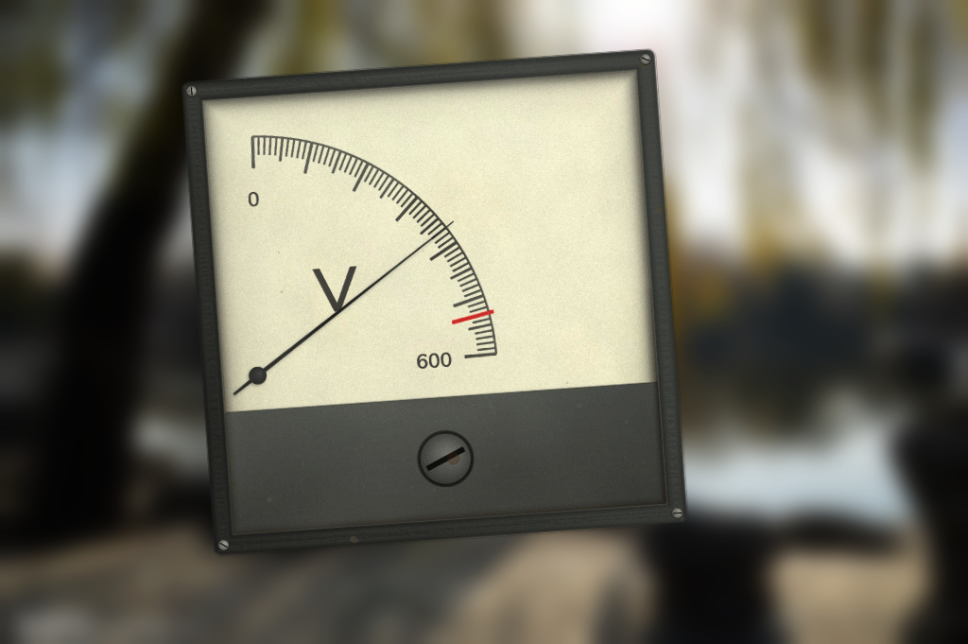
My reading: 370 V
